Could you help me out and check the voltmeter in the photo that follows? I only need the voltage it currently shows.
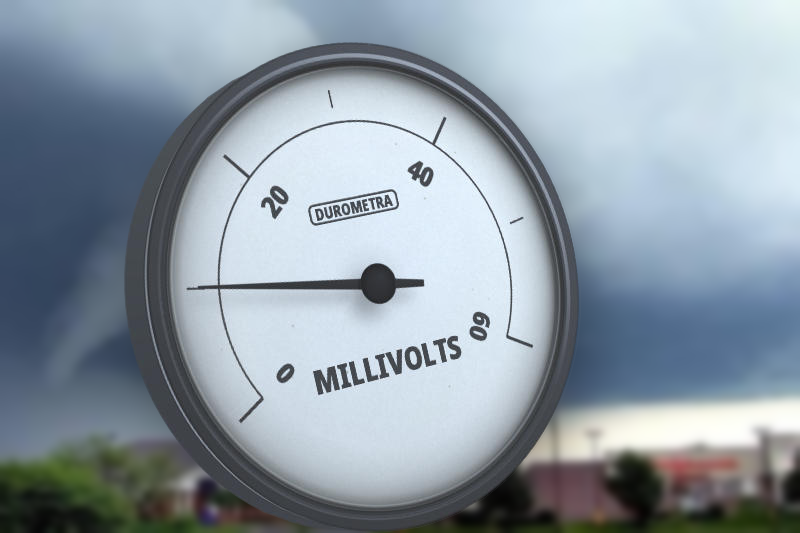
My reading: 10 mV
